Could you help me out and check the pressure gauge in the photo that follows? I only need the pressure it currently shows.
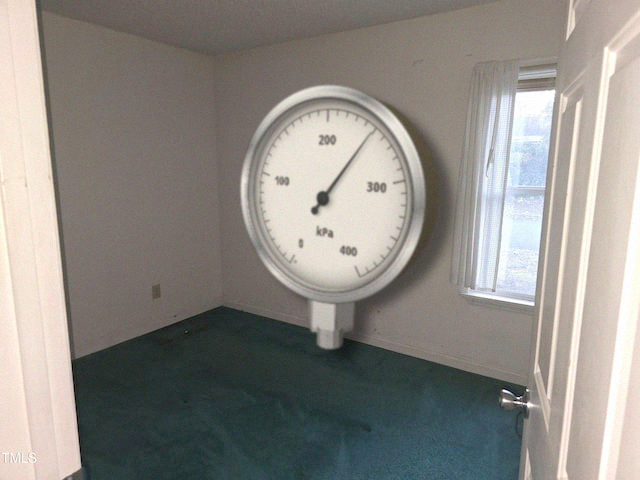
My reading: 250 kPa
